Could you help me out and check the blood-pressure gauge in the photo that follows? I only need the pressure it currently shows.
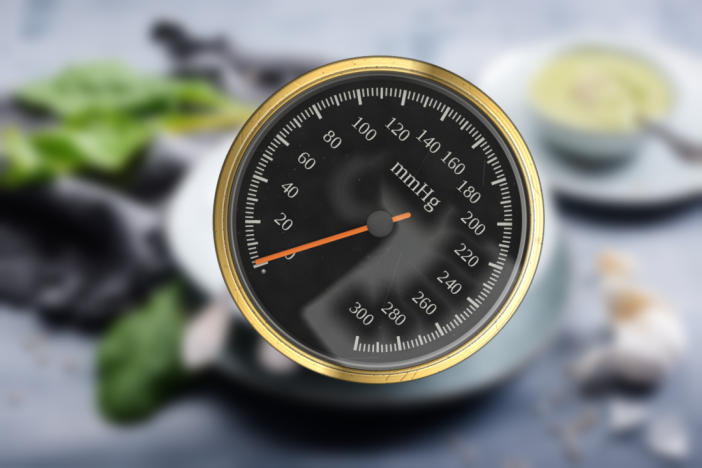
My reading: 2 mmHg
